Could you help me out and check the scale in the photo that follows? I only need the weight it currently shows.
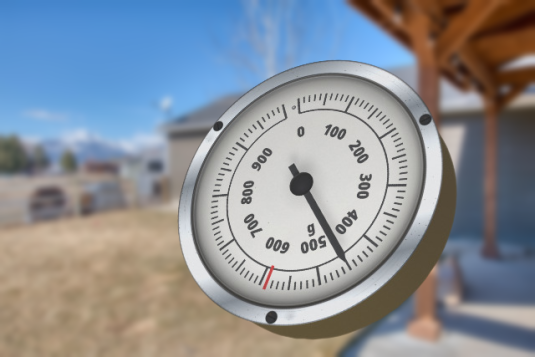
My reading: 450 g
